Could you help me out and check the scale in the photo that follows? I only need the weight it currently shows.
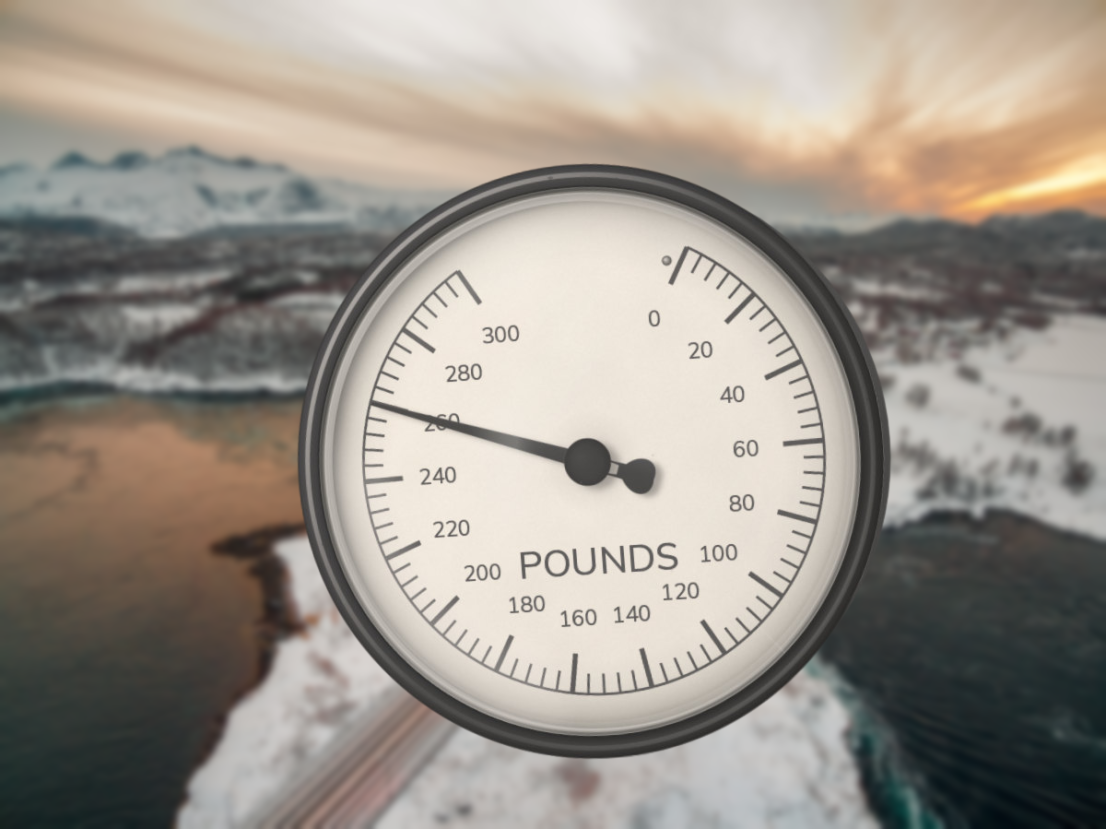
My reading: 260 lb
